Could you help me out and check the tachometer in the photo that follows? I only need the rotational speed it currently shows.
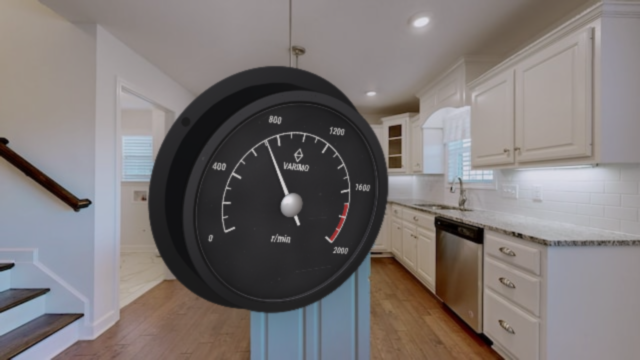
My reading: 700 rpm
